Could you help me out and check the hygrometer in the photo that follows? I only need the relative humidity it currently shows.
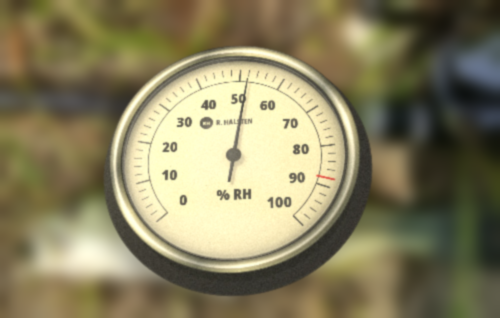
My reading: 52 %
